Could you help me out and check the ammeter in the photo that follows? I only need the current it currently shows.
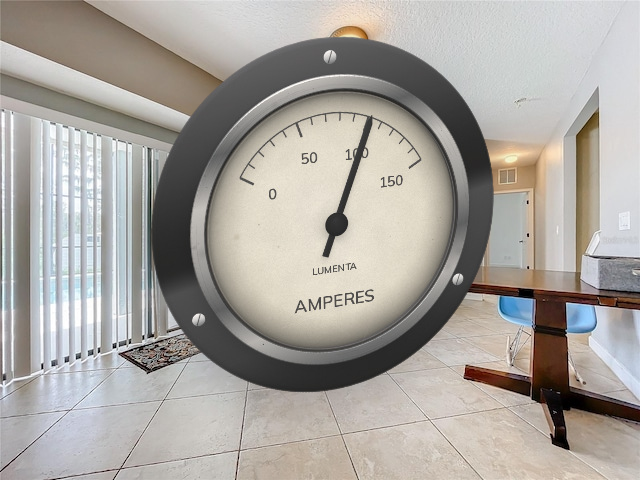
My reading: 100 A
